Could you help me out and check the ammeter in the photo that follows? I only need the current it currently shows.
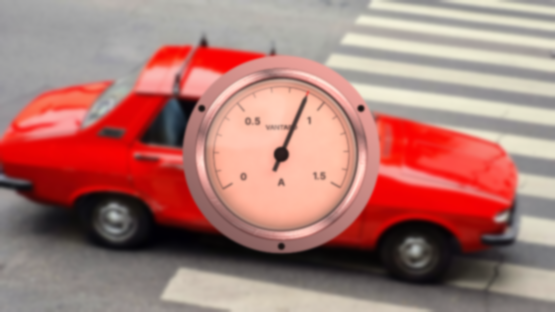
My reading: 0.9 A
